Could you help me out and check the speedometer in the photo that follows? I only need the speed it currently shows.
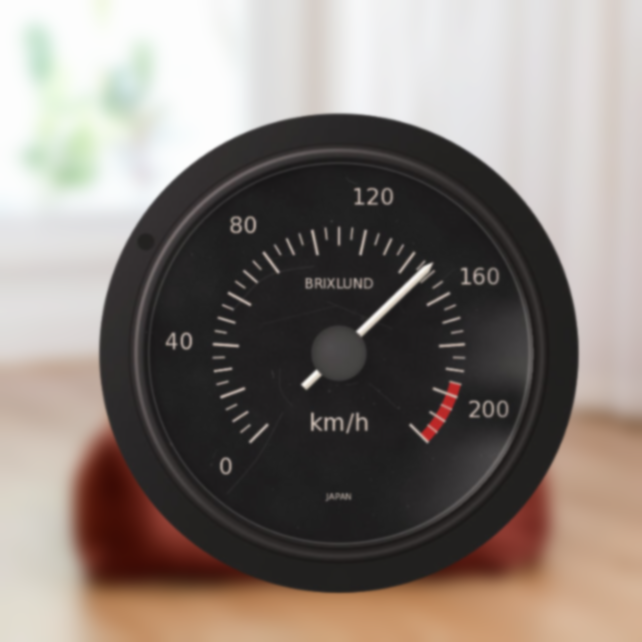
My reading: 147.5 km/h
